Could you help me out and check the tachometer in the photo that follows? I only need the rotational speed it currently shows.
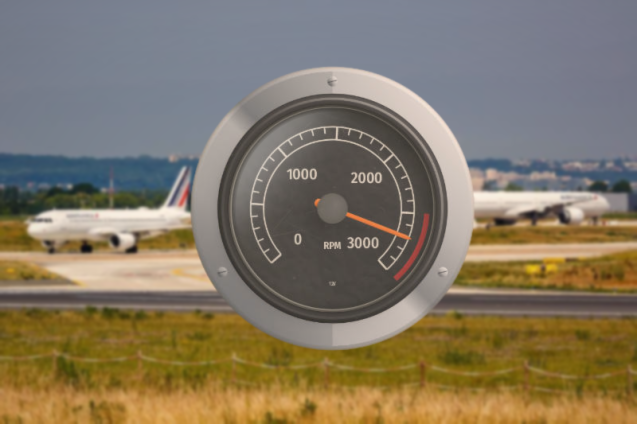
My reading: 2700 rpm
